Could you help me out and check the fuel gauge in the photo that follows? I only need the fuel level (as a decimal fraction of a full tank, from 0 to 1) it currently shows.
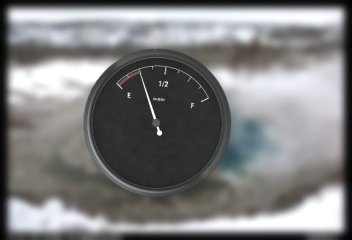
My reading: 0.25
